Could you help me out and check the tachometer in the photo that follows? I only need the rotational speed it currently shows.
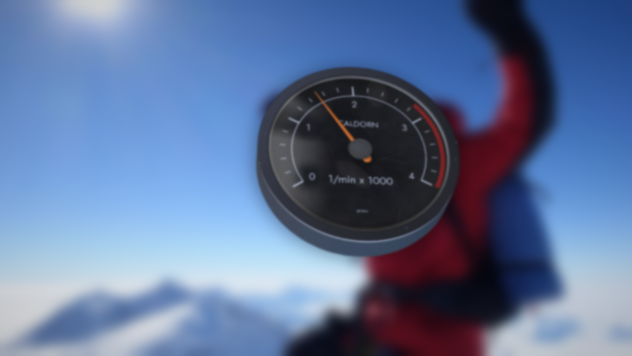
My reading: 1500 rpm
